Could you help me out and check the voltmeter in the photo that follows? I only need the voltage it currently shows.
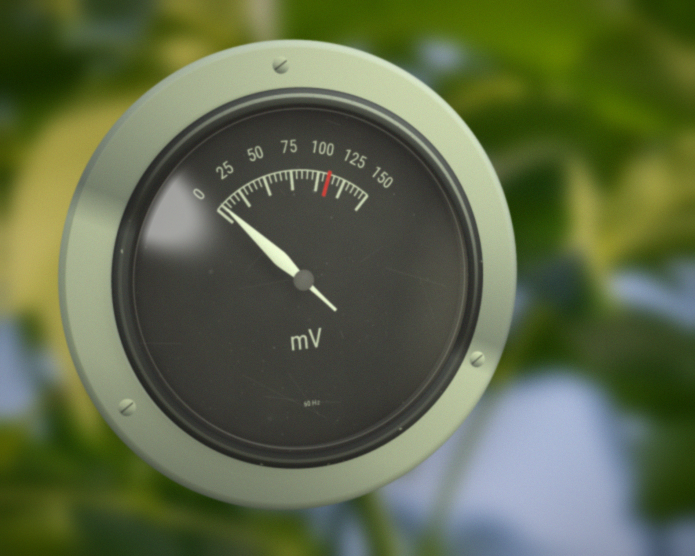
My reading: 5 mV
